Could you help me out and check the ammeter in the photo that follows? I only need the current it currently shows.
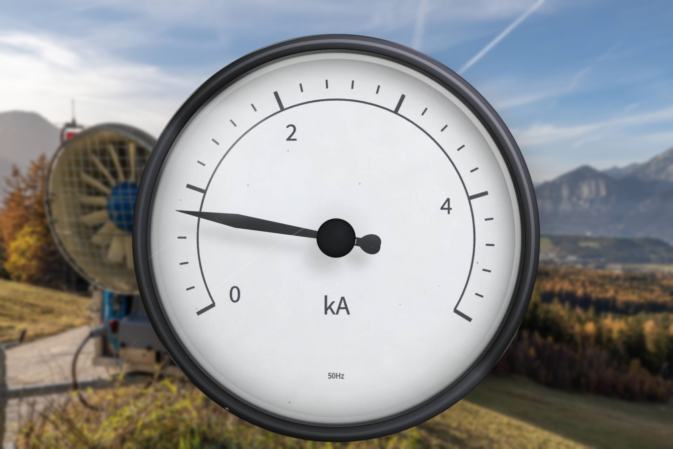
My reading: 0.8 kA
